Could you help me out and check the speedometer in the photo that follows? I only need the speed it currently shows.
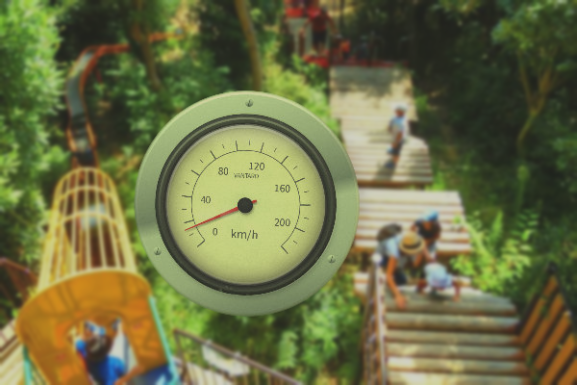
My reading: 15 km/h
